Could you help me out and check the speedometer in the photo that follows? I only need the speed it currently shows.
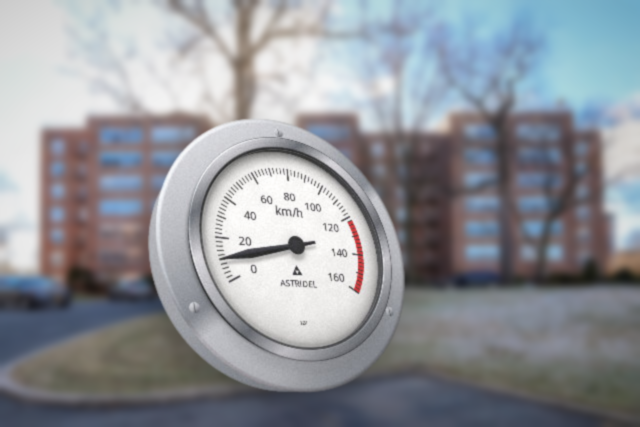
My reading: 10 km/h
